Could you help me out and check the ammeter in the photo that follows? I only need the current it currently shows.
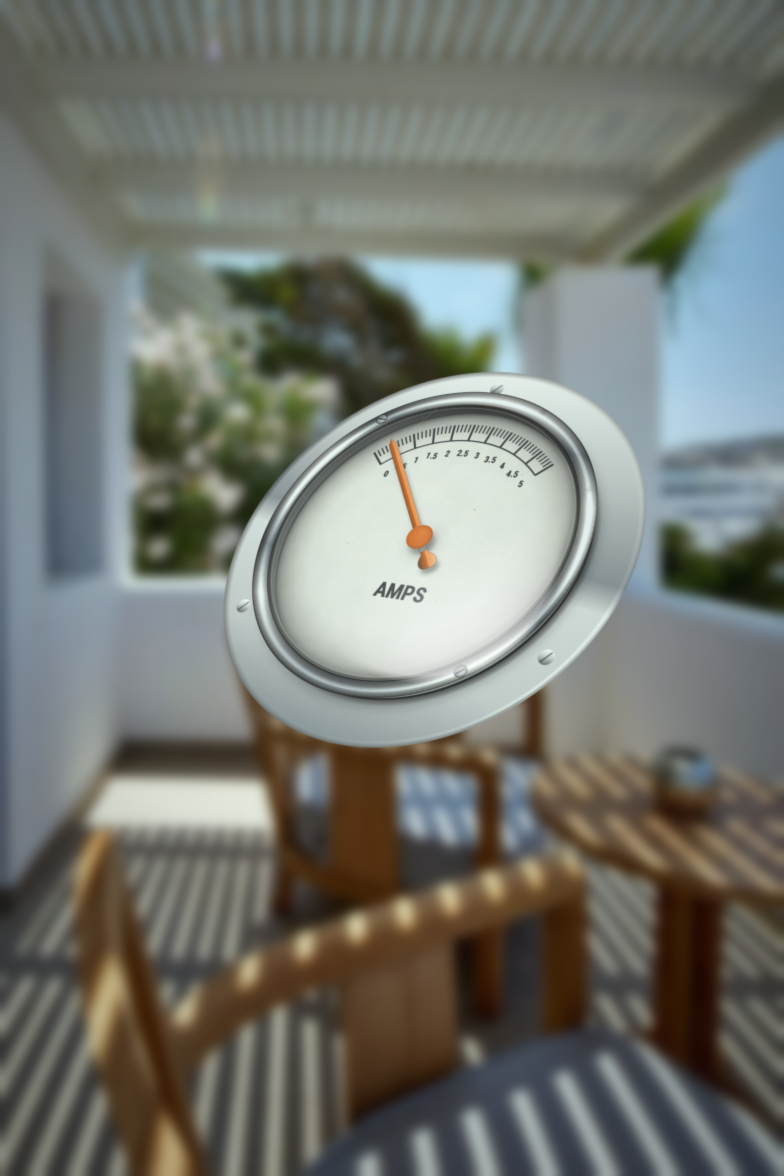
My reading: 0.5 A
